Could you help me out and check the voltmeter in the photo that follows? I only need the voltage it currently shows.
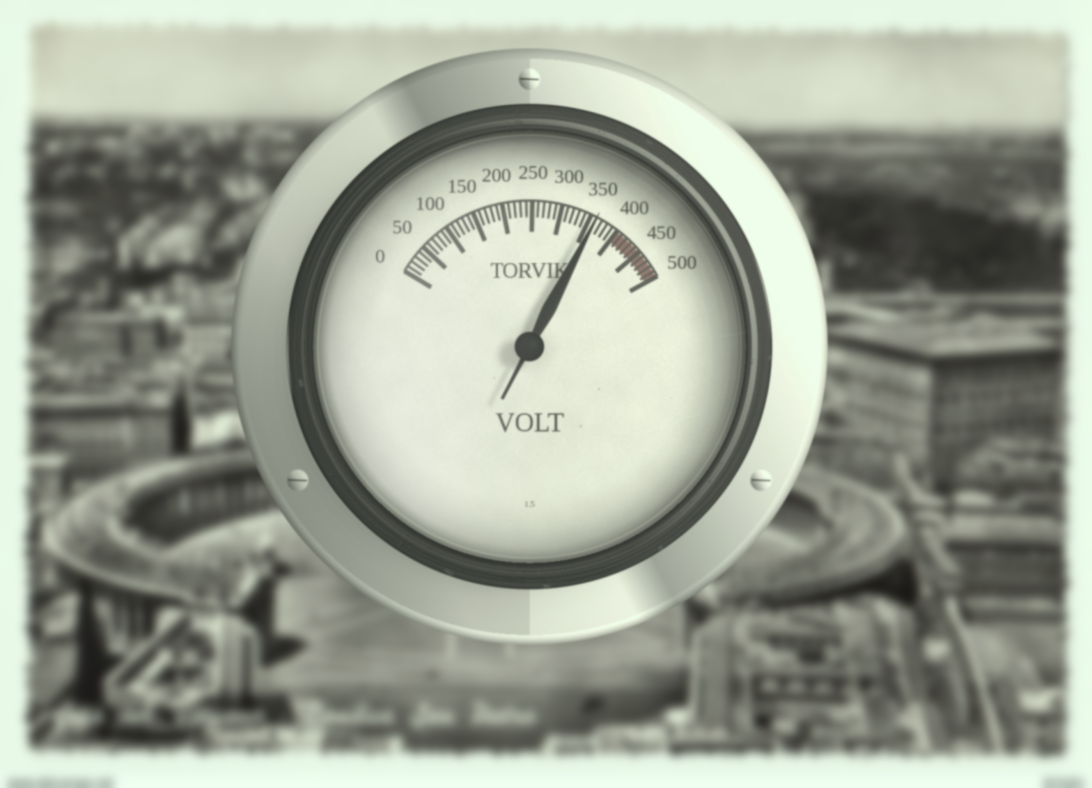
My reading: 360 V
